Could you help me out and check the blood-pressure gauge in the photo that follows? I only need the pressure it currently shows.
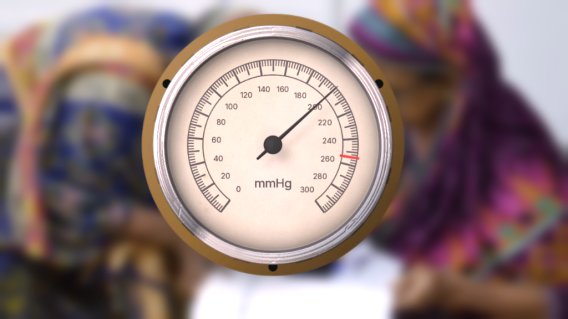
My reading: 200 mmHg
